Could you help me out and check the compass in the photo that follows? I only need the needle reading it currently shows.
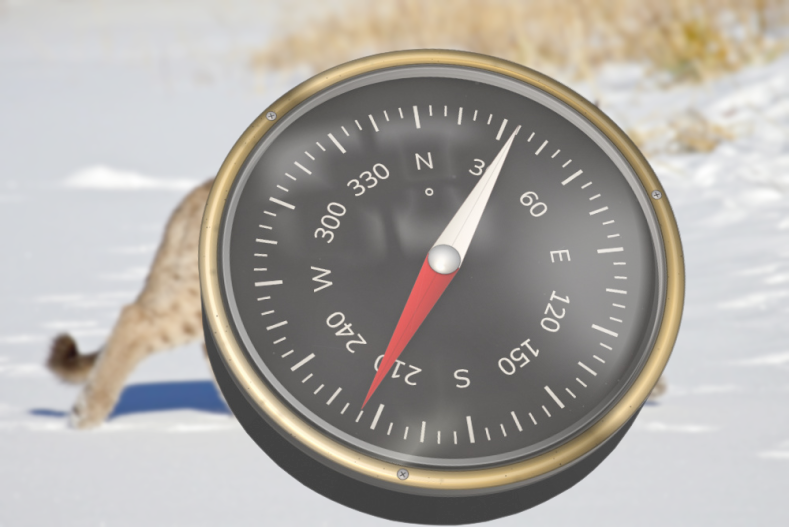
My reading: 215 °
